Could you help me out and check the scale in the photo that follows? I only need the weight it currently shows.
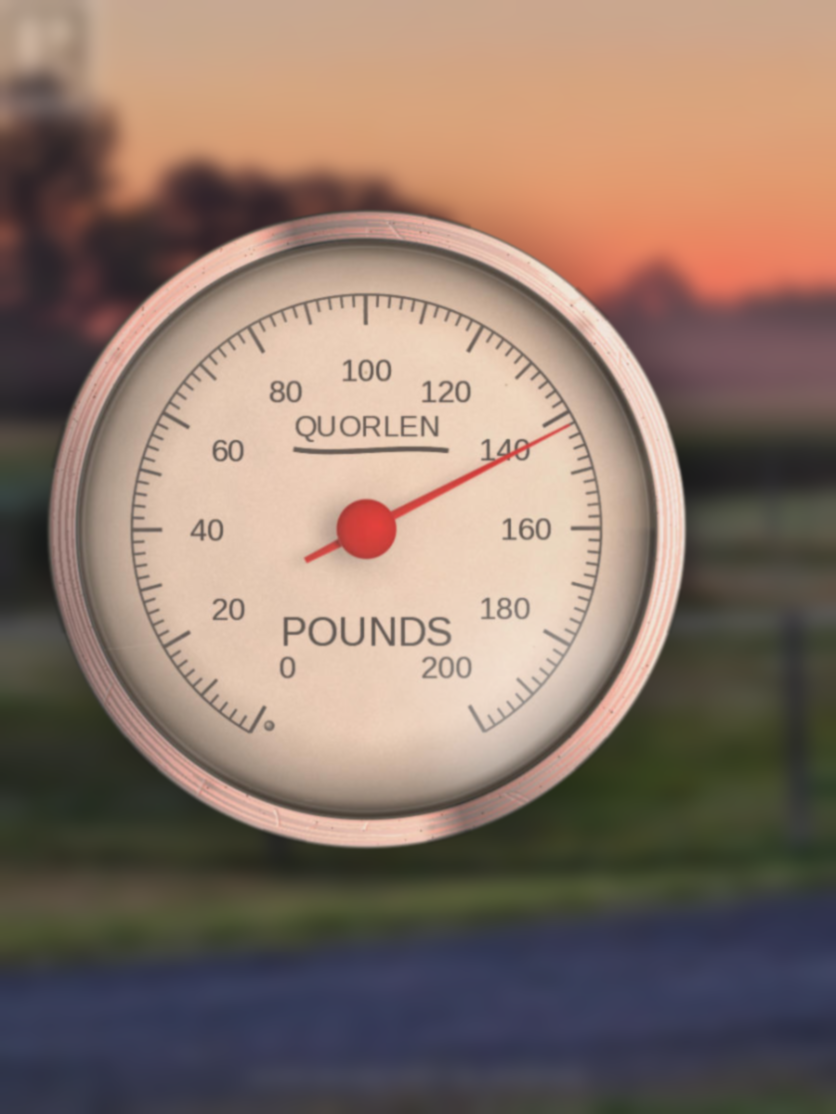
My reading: 142 lb
